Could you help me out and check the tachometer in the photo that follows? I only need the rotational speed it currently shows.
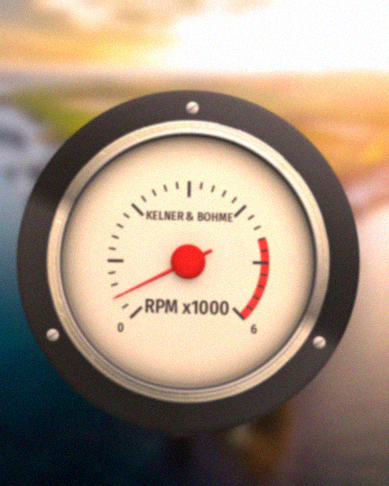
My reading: 400 rpm
